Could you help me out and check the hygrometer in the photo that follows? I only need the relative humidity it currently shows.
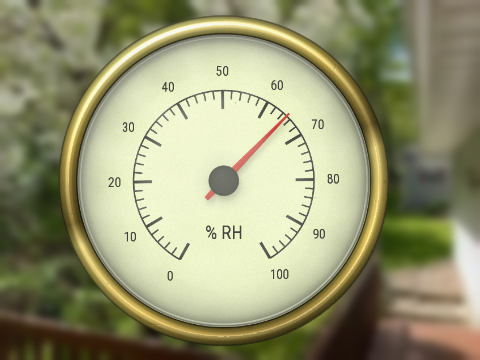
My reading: 65 %
